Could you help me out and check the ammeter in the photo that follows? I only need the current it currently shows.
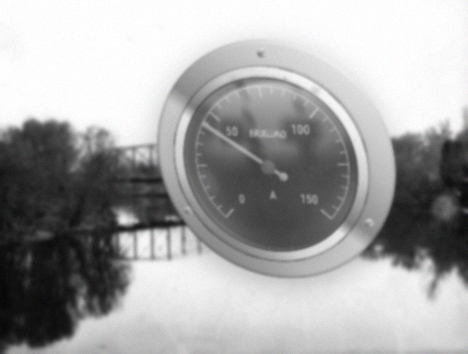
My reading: 45 A
